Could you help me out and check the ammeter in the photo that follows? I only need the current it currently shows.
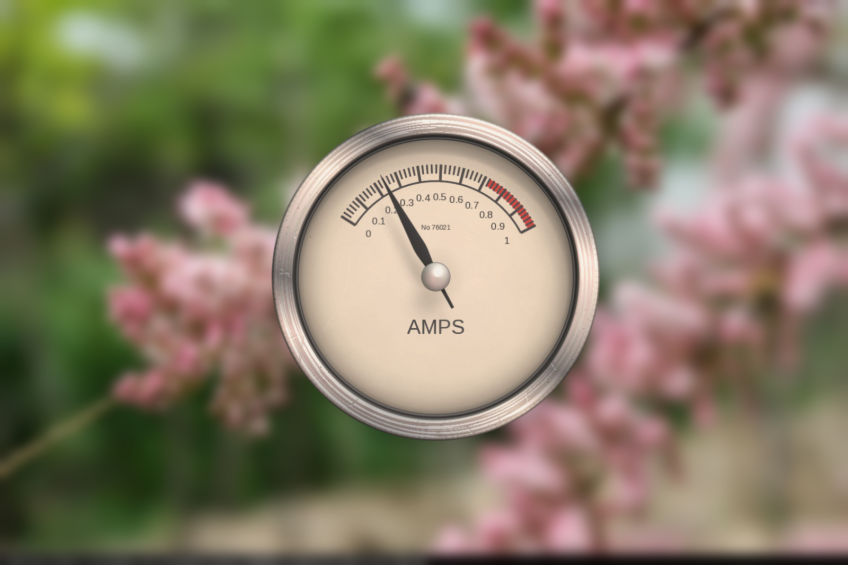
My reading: 0.24 A
